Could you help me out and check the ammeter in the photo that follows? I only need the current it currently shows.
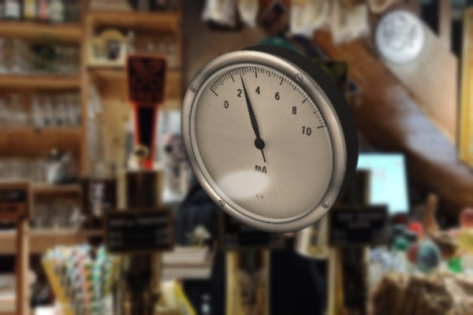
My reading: 3 mA
